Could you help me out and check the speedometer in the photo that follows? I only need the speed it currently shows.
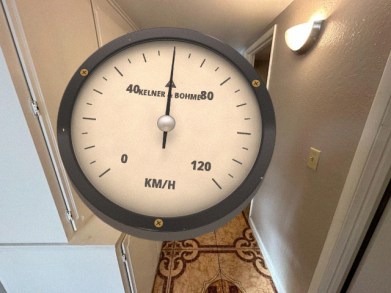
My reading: 60 km/h
